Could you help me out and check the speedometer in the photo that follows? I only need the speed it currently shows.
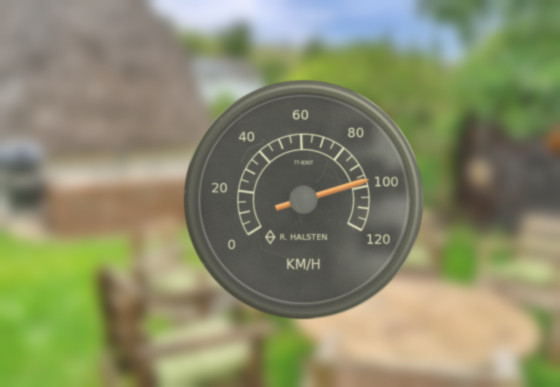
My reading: 97.5 km/h
